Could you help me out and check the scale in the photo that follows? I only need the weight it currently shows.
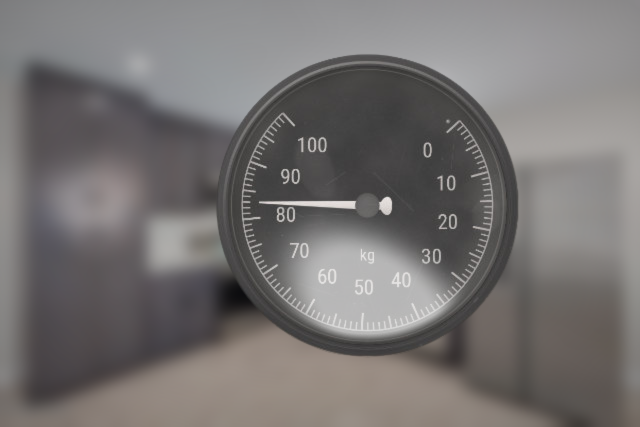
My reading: 83 kg
